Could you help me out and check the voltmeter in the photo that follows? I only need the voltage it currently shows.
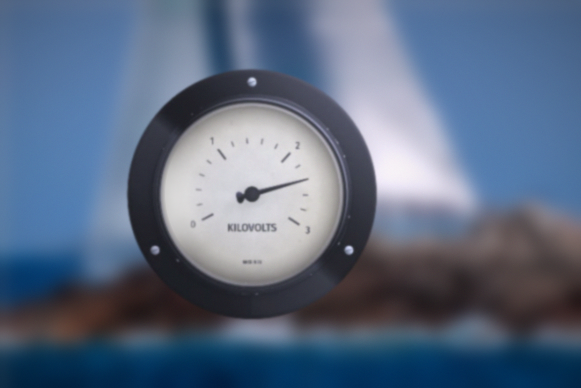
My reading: 2.4 kV
